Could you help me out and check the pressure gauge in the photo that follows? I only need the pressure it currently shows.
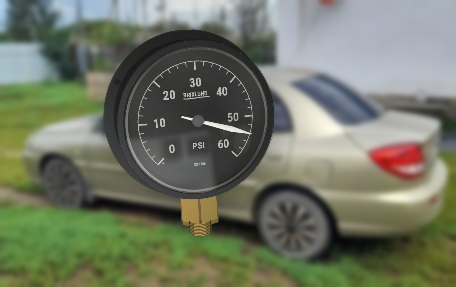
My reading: 54 psi
